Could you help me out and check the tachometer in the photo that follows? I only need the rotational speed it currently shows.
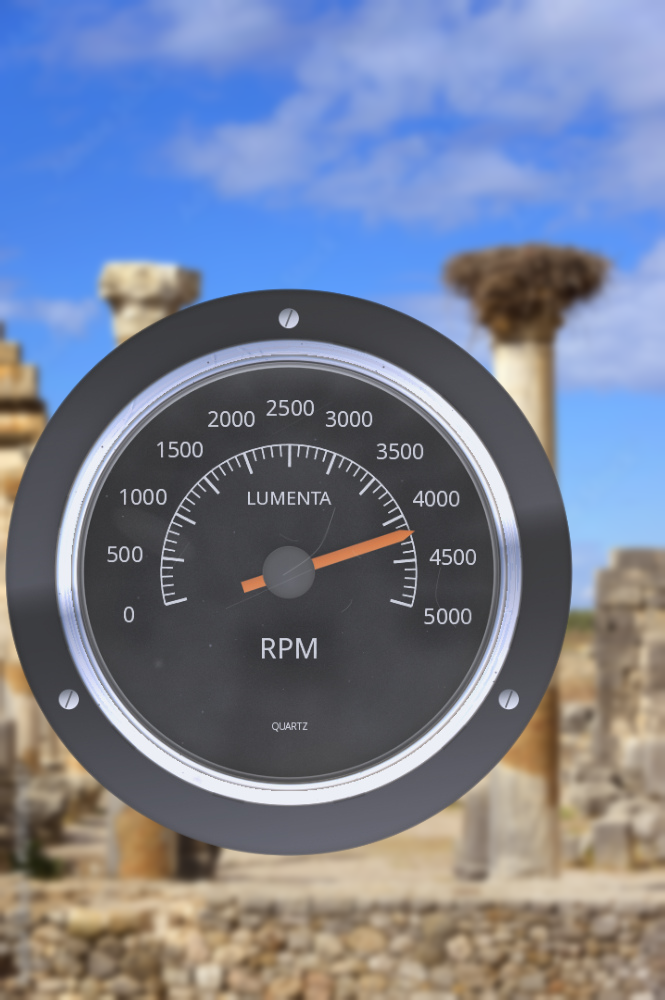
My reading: 4200 rpm
